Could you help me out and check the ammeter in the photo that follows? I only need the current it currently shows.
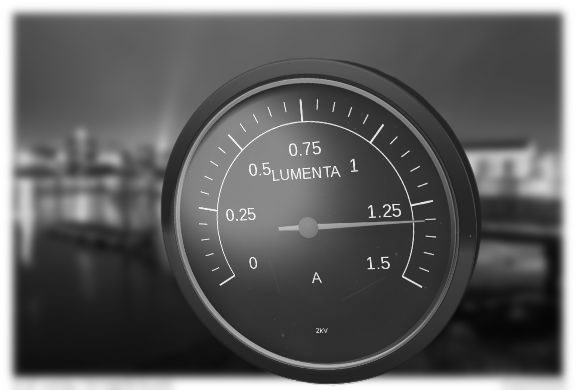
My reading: 1.3 A
